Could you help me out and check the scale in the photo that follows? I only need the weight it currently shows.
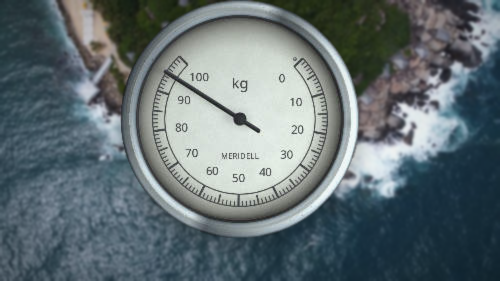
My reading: 95 kg
